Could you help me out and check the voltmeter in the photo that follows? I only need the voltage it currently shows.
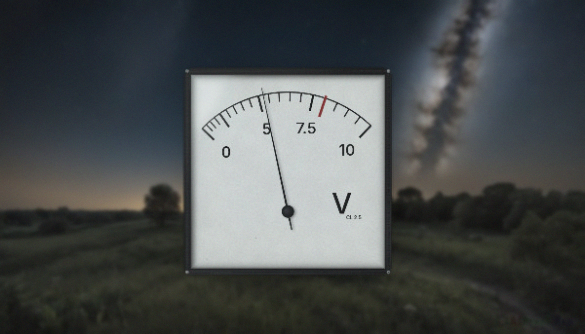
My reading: 5.25 V
